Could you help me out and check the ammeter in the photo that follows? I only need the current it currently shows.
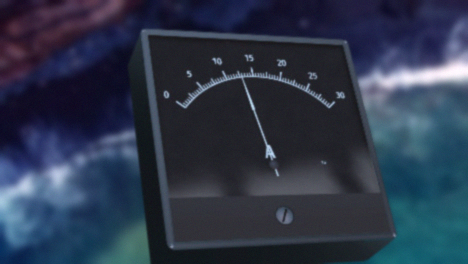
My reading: 12.5 A
